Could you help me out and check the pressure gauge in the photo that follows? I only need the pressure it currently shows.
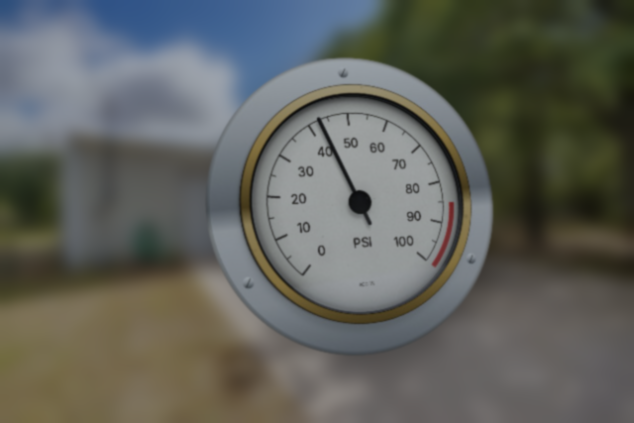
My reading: 42.5 psi
